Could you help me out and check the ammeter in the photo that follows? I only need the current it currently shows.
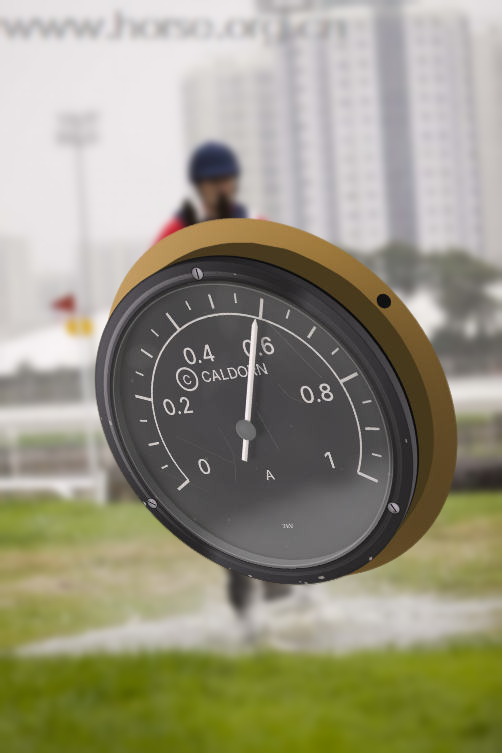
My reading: 0.6 A
